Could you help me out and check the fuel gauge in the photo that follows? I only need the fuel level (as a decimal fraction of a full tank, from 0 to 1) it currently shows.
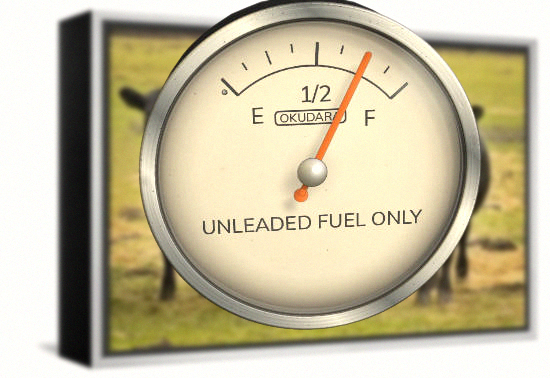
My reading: 0.75
